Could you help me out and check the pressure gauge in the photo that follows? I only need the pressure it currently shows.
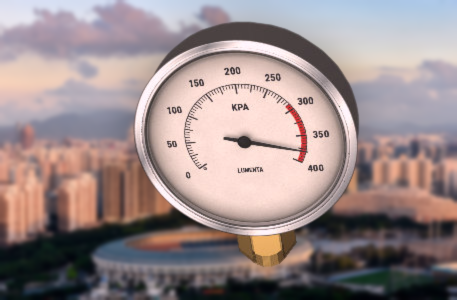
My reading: 375 kPa
